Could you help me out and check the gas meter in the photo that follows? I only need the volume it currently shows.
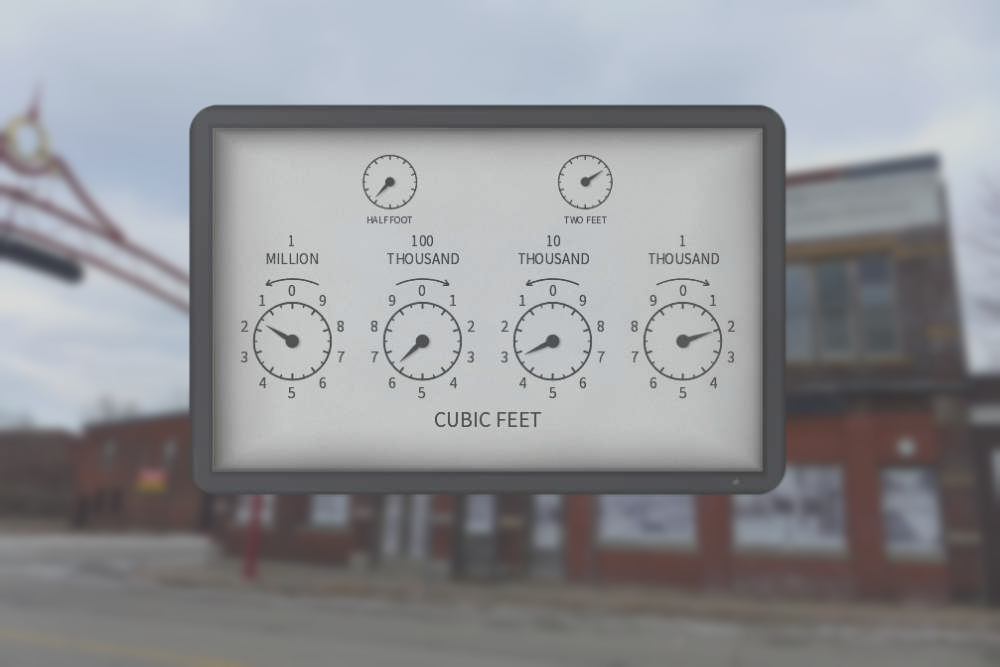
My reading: 163200 ft³
